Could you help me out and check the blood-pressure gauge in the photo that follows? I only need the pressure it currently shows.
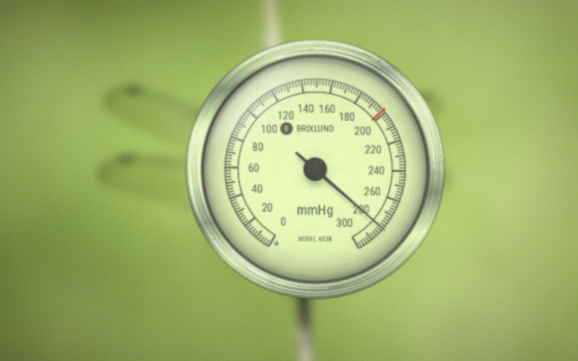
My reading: 280 mmHg
